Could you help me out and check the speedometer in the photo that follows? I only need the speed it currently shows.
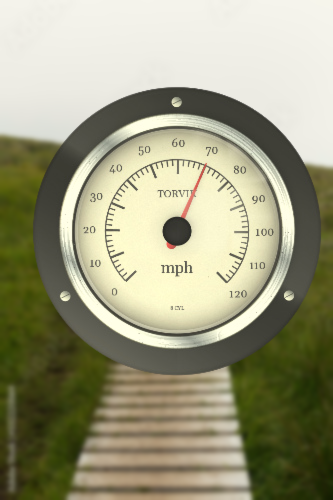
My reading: 70 mph
